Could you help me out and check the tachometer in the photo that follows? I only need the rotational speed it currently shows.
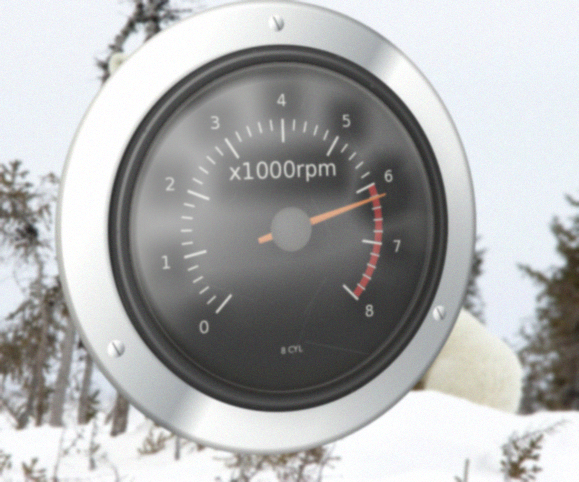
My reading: 6200 rpm
